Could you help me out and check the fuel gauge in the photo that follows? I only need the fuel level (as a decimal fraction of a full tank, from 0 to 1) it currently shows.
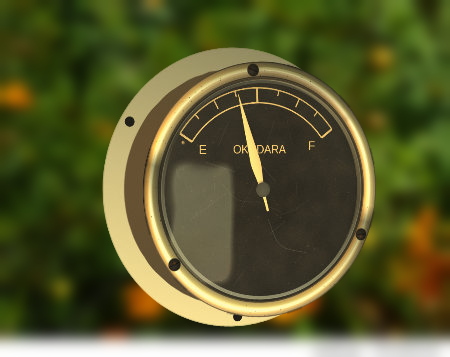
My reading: 0.375
